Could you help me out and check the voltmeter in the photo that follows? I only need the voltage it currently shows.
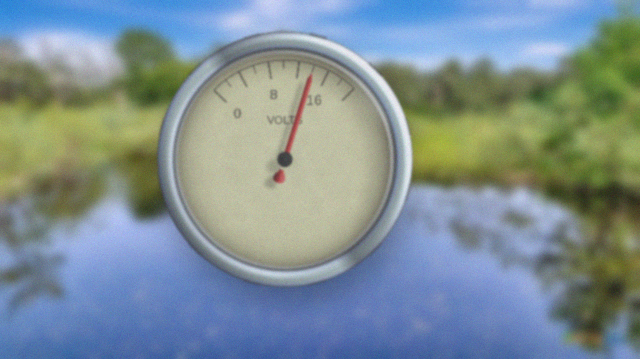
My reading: 14 V
